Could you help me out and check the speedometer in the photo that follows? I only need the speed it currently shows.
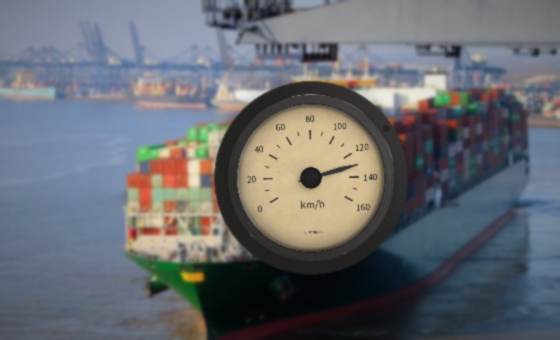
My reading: 130 km/h
